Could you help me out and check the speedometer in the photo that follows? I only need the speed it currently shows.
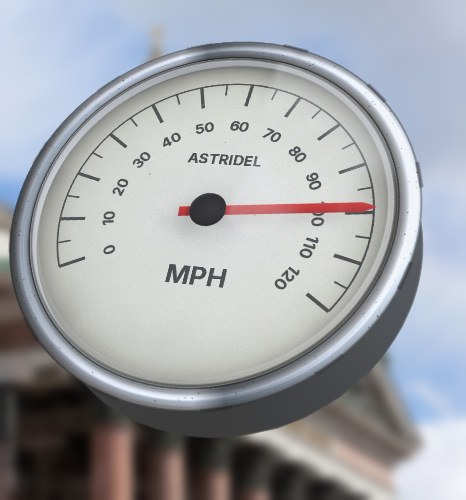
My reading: 100 mph
